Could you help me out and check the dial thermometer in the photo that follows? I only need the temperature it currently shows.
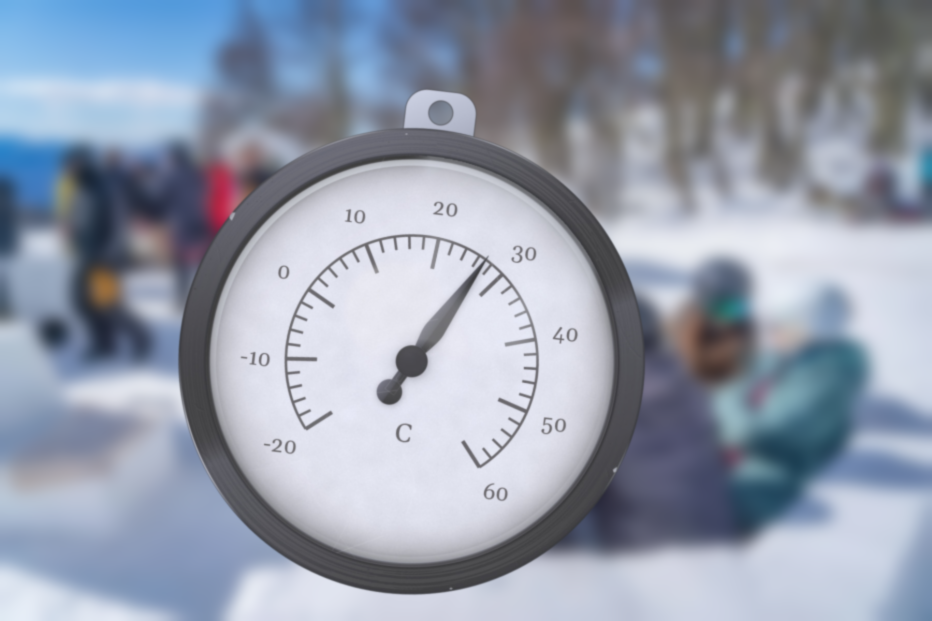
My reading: 27 °C
